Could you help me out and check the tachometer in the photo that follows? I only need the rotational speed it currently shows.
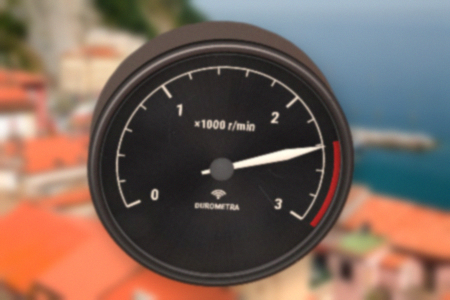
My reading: 2400 rpm
